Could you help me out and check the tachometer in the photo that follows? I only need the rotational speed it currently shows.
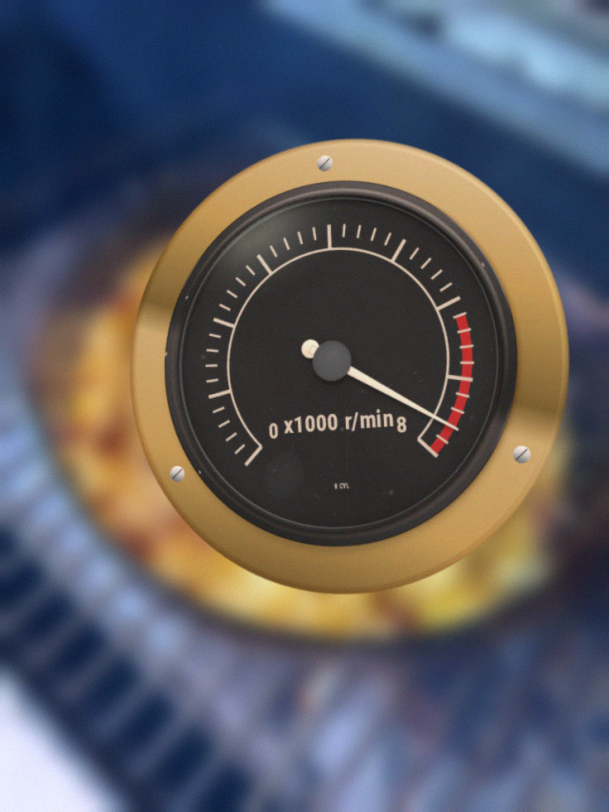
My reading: 7600 rpm
